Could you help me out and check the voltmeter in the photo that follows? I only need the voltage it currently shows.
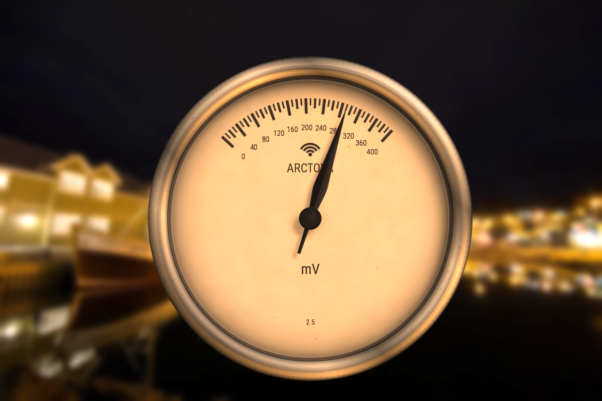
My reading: 290 mV
